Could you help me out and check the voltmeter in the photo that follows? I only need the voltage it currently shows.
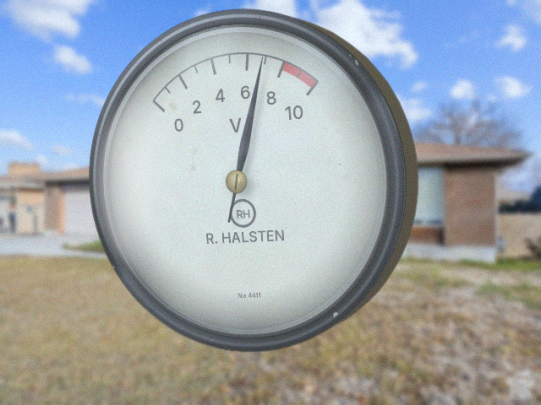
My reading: 7 V
